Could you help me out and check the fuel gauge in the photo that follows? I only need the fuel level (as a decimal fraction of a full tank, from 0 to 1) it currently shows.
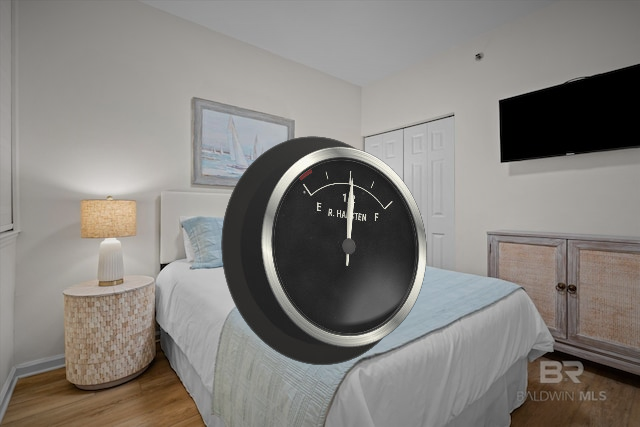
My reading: 0.5
